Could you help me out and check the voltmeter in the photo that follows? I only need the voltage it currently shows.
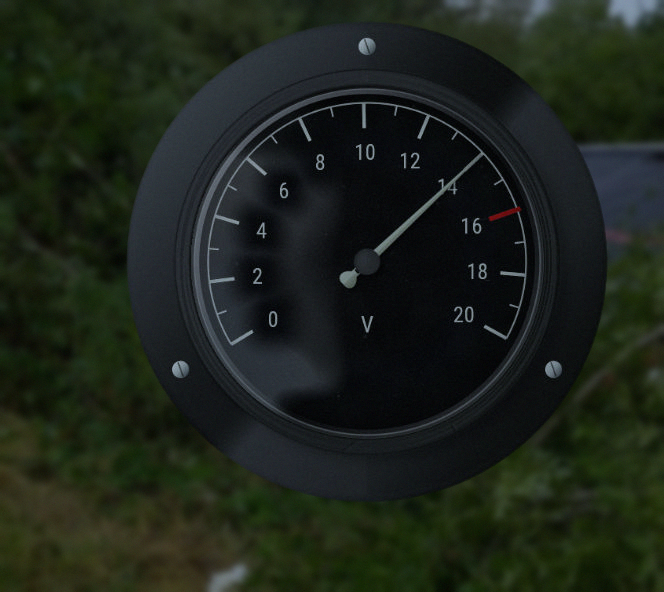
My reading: 14 V
